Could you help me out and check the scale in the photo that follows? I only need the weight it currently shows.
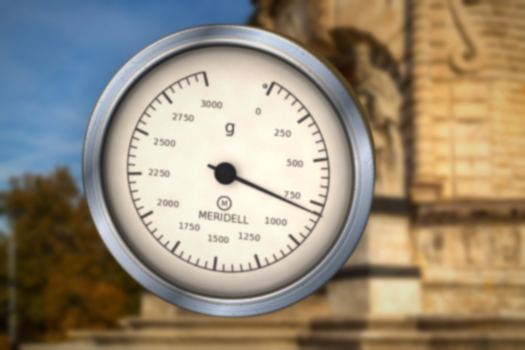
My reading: 800 g
